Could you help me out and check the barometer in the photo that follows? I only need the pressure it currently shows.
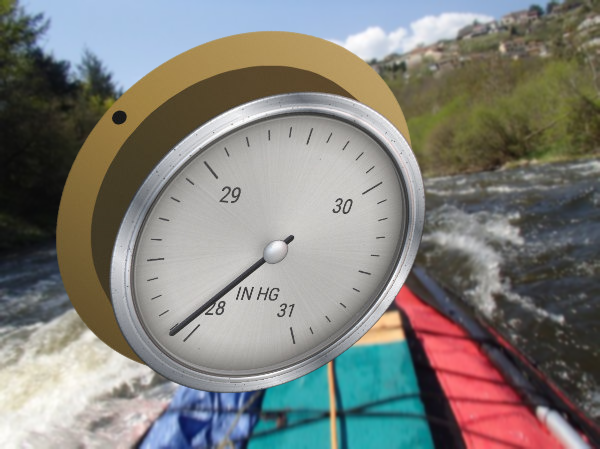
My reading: 28.1 inHg
